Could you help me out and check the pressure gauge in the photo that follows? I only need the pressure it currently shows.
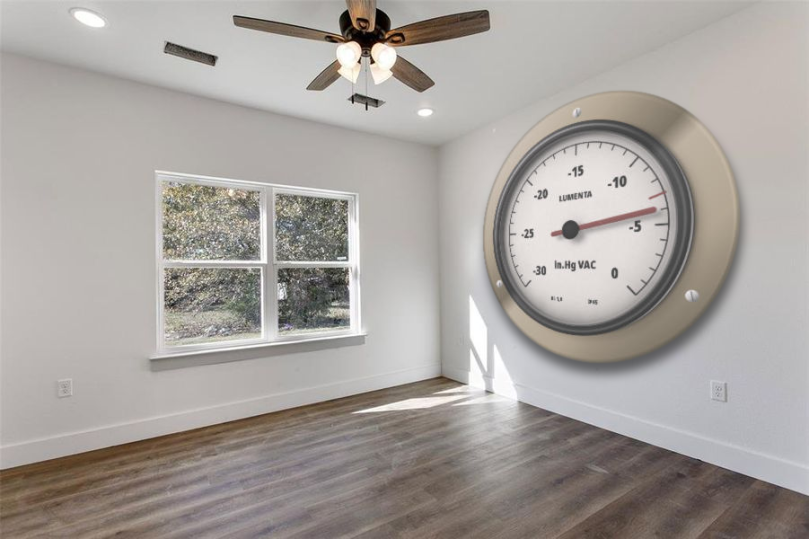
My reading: -6 inHg
